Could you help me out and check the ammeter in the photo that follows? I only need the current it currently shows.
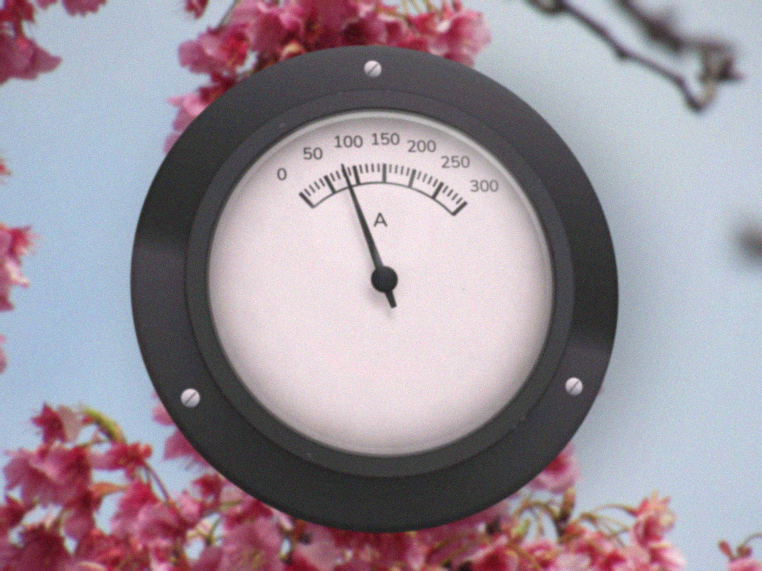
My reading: 80 A
